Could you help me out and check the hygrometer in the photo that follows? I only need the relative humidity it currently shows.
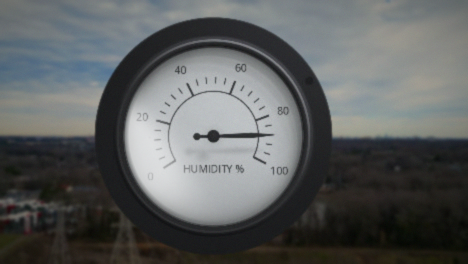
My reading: 88 %
